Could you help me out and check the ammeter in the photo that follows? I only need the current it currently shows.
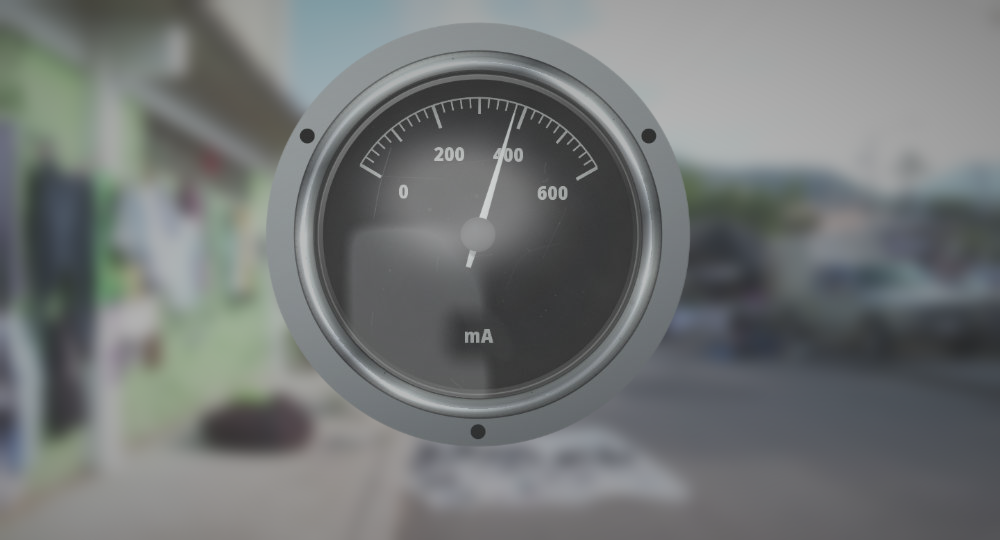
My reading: 380 mA
